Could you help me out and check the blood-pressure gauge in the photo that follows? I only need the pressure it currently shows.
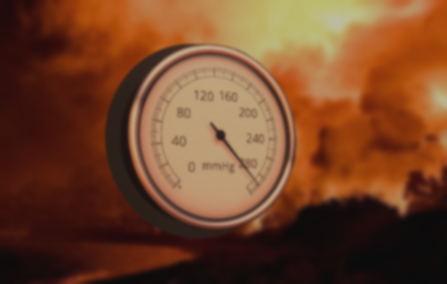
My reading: 290 mmHg
